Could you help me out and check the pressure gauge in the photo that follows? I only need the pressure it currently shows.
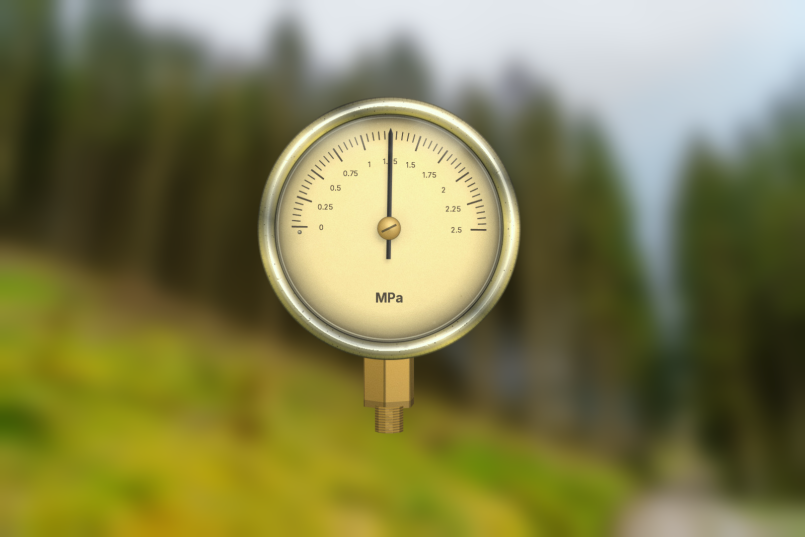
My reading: 1.25 MPa
